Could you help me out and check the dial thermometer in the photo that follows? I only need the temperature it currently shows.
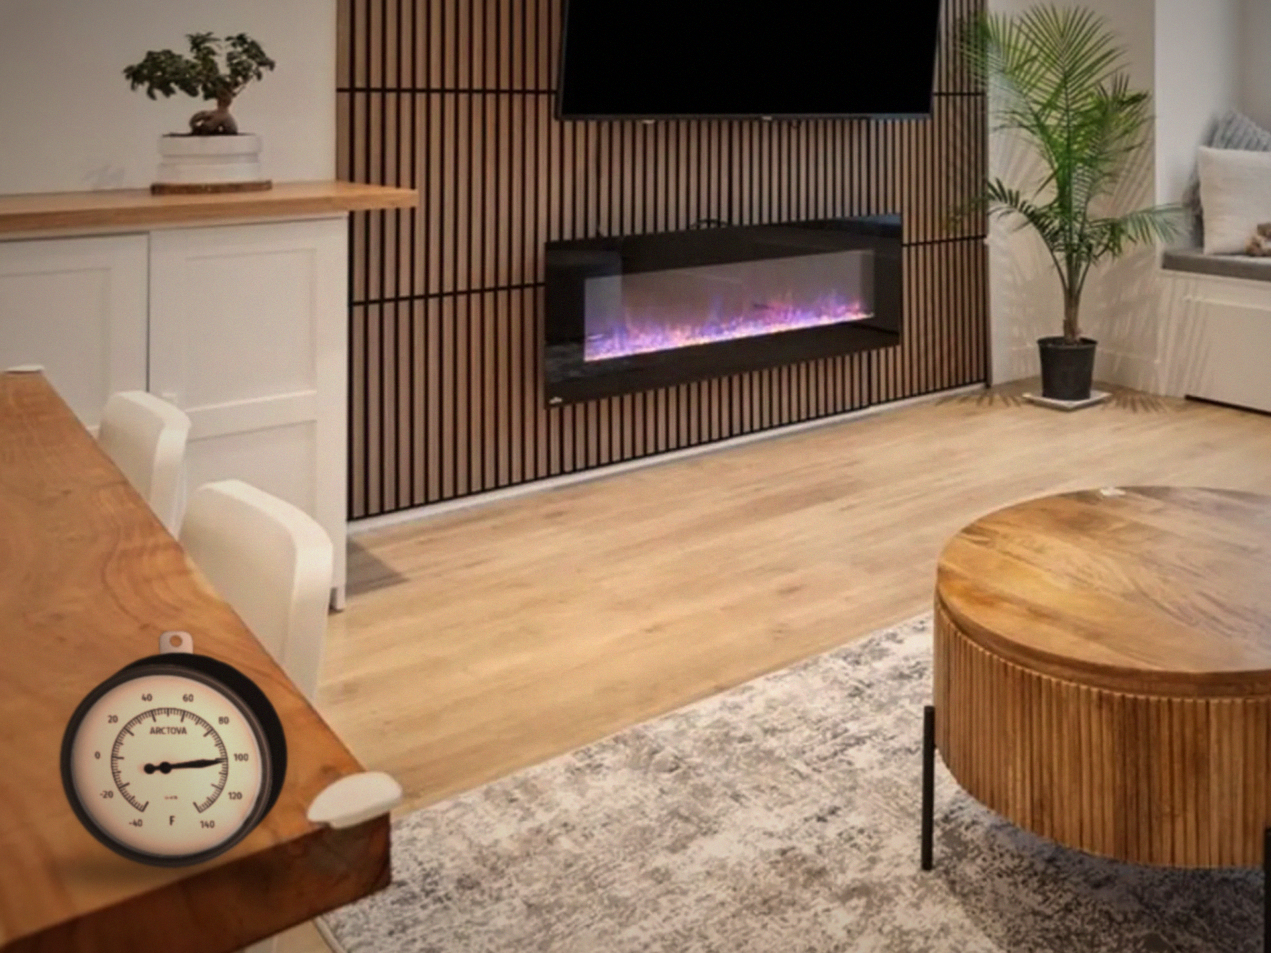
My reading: 100 °F
